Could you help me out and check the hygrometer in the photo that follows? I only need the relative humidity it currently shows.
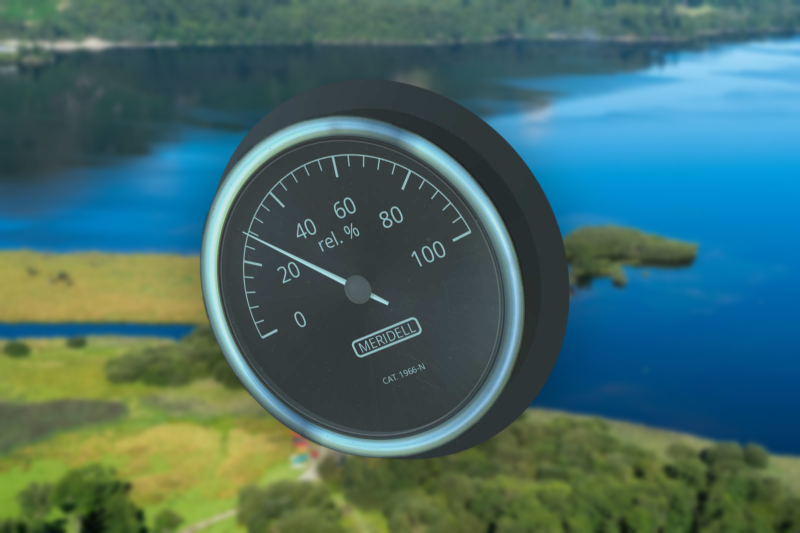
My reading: 28 %
